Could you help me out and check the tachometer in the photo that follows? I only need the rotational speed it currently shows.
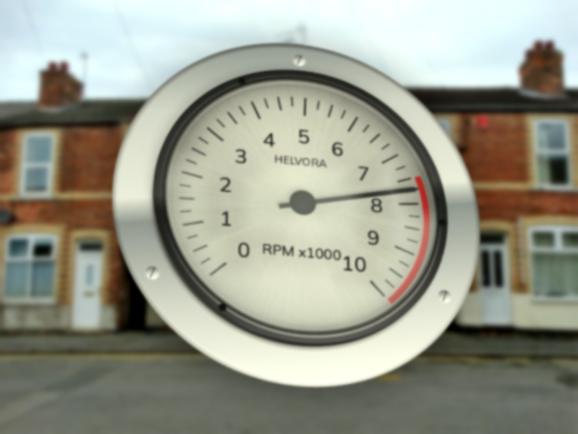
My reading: 7750 rpm
